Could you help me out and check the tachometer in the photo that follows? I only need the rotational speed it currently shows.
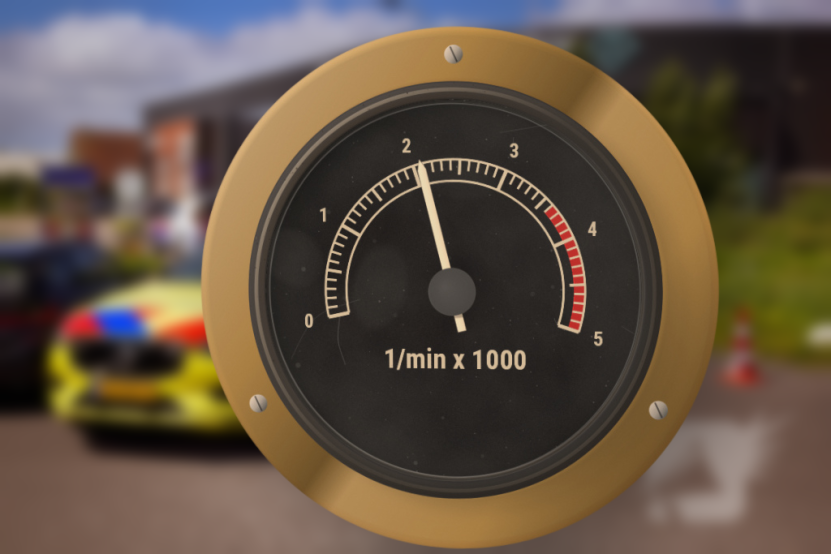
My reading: 2100 rpm
